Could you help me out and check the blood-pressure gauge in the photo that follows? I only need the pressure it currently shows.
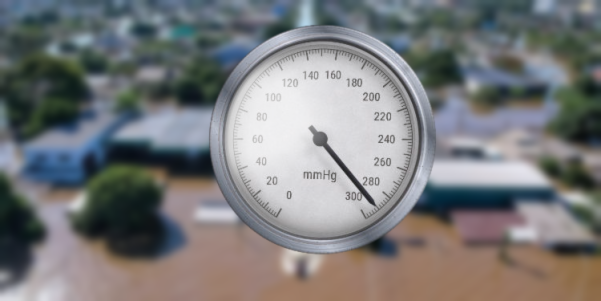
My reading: 290 mmHg
